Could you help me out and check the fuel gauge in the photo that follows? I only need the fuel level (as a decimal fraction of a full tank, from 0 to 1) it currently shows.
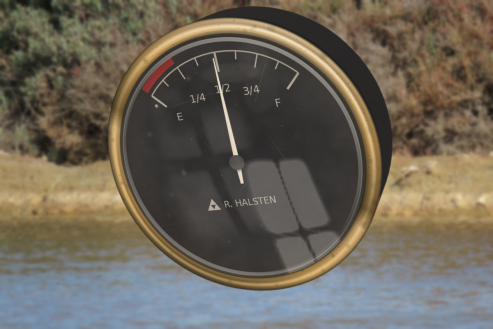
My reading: 0.5
